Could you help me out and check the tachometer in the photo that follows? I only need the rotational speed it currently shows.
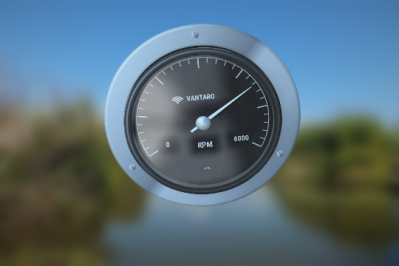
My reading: 4400 rpm
